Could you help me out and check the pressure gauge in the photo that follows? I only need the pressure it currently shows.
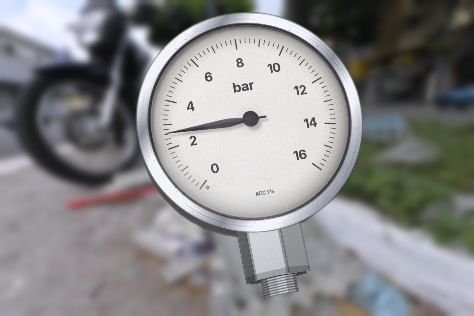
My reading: 2.6 bar
